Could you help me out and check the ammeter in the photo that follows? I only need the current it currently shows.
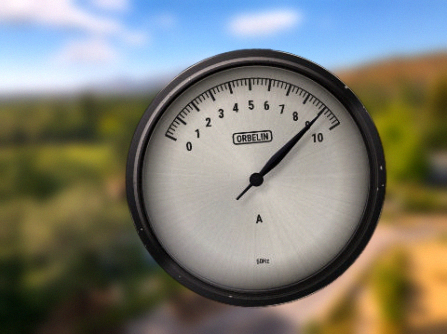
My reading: 9 A
